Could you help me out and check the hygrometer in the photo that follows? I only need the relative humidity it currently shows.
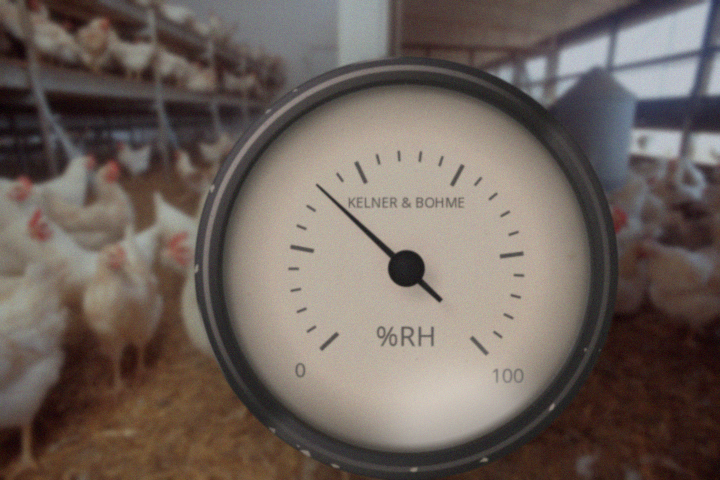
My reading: 32 %
